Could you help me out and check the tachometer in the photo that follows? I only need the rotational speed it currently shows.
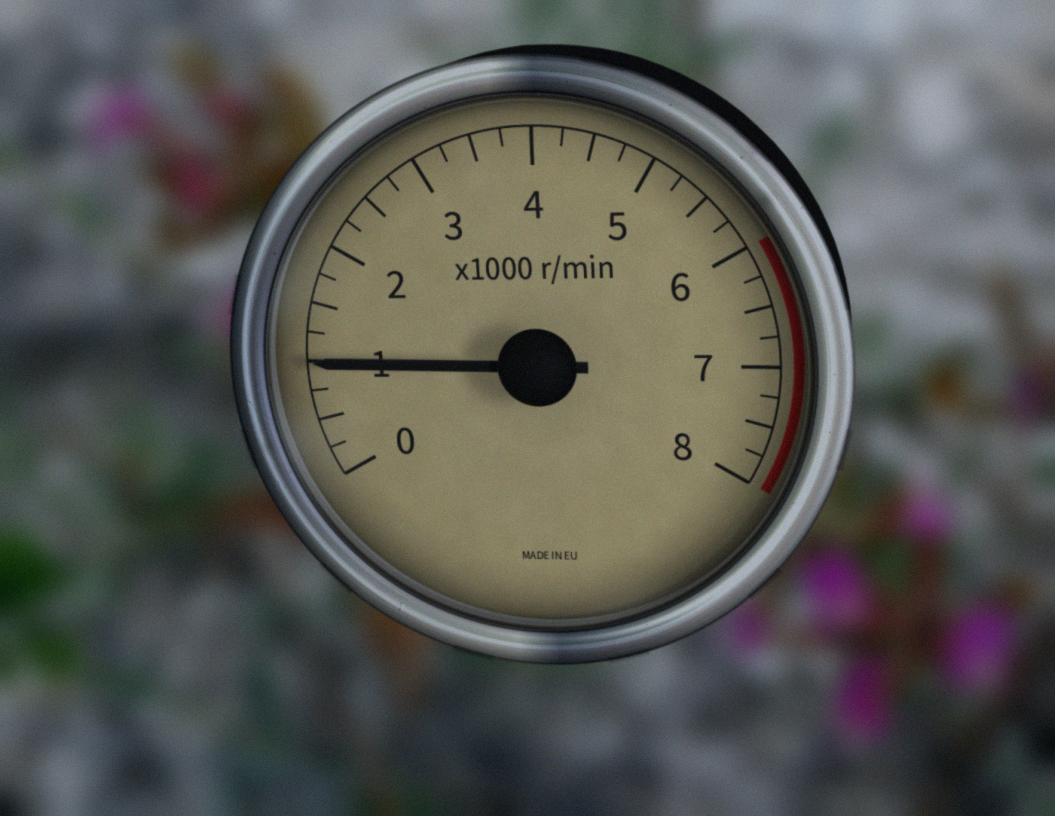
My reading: 1000 rpm
